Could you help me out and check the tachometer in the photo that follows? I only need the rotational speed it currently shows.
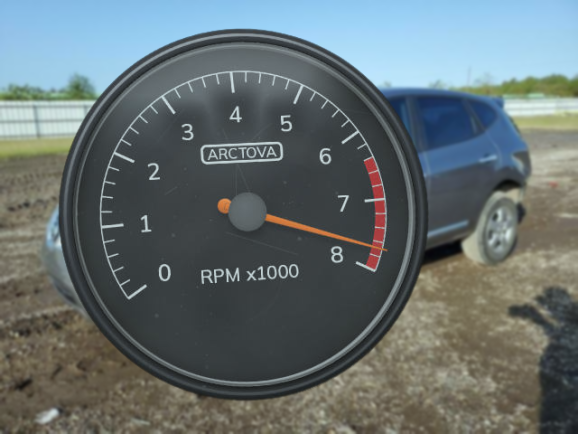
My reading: 7700 rpm
